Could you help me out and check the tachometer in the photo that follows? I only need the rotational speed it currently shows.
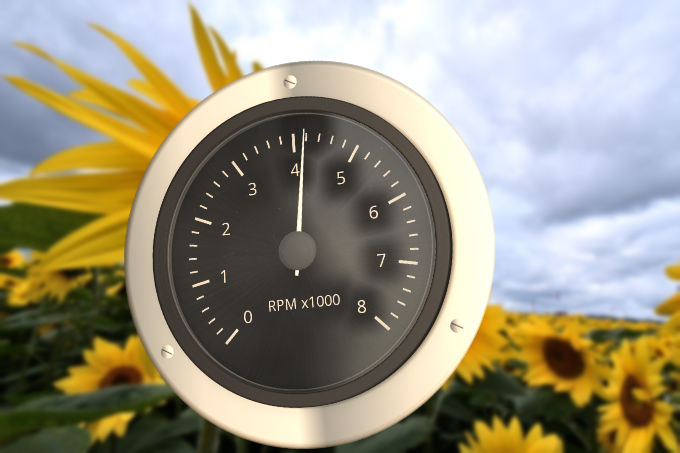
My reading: 4200 rpm
